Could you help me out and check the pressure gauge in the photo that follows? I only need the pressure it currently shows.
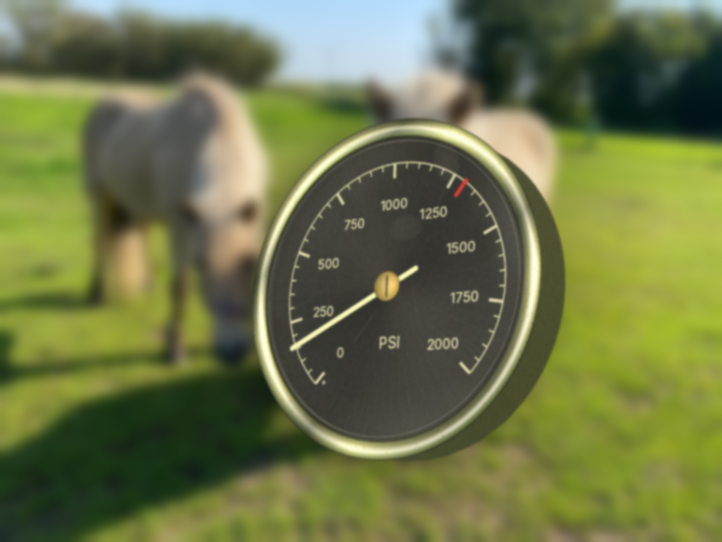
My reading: 150 psi
